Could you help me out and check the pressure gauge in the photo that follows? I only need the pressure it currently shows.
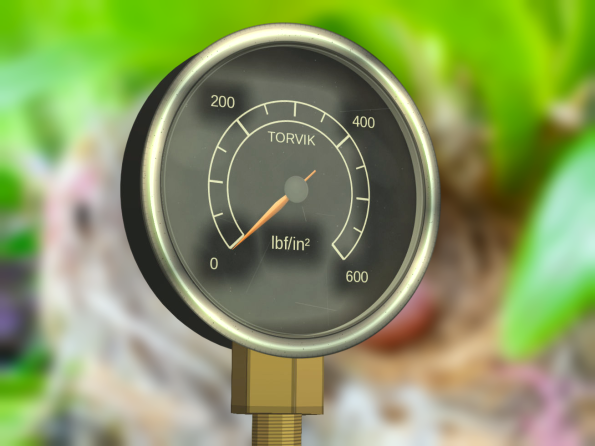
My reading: 0 psi
